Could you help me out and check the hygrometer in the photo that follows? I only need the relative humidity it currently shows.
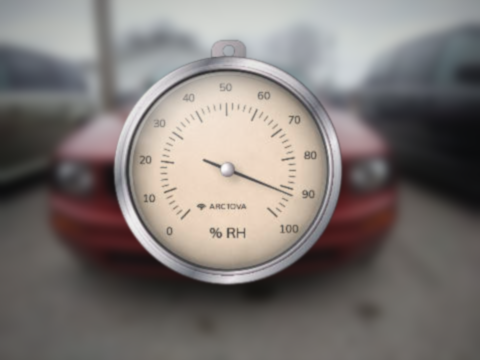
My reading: 92 %
